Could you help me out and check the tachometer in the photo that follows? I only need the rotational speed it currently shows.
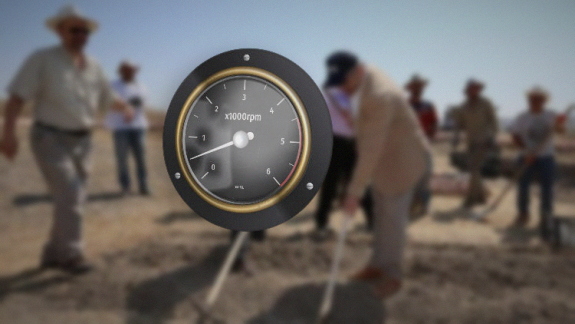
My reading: 500 rpm
